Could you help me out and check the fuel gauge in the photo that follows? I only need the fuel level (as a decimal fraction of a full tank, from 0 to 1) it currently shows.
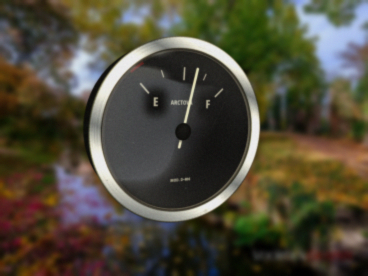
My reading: 0.625
